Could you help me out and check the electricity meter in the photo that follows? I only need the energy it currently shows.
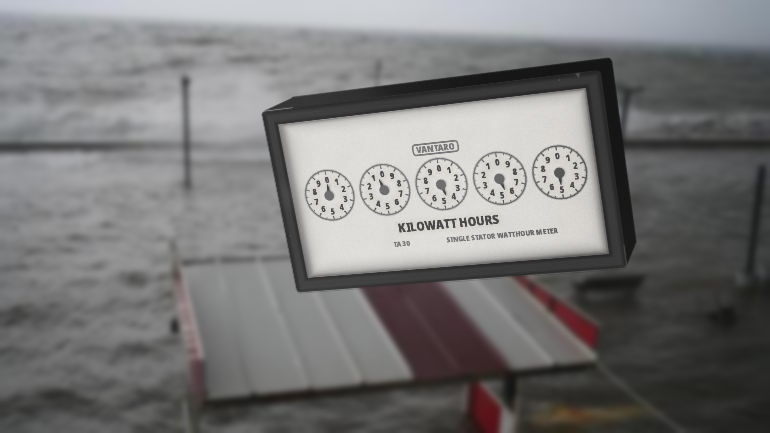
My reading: 455 kWh
